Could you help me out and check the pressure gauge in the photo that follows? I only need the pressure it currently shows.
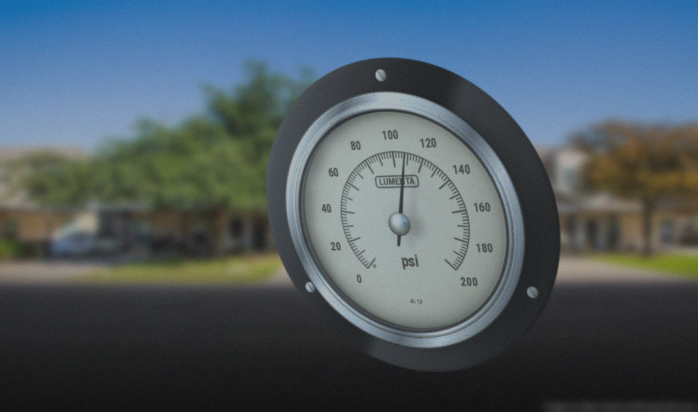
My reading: 110 psi
